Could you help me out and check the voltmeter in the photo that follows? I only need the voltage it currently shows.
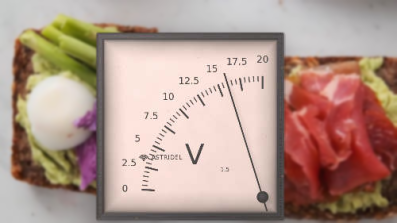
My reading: 16 V
